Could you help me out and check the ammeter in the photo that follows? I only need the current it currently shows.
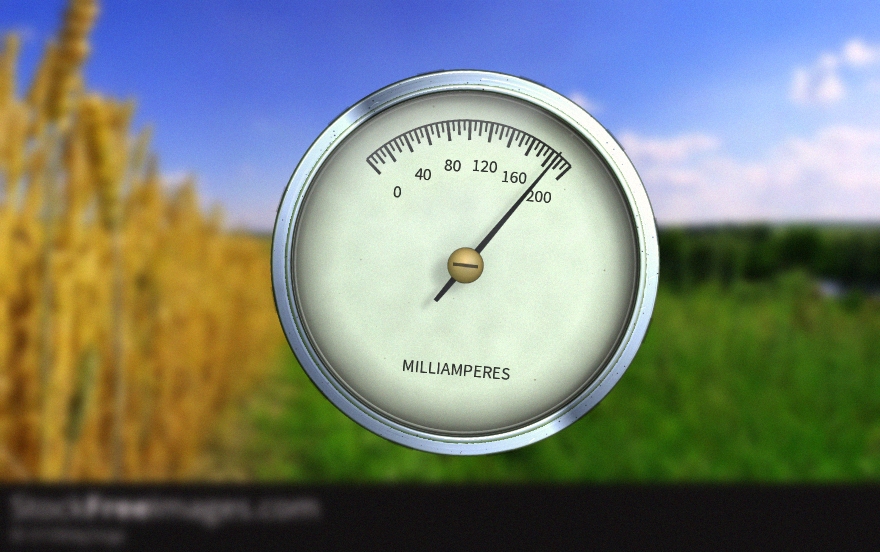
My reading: 185 mA
